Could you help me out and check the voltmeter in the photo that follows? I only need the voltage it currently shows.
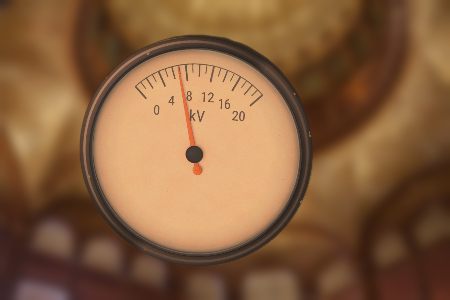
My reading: 7 kV
